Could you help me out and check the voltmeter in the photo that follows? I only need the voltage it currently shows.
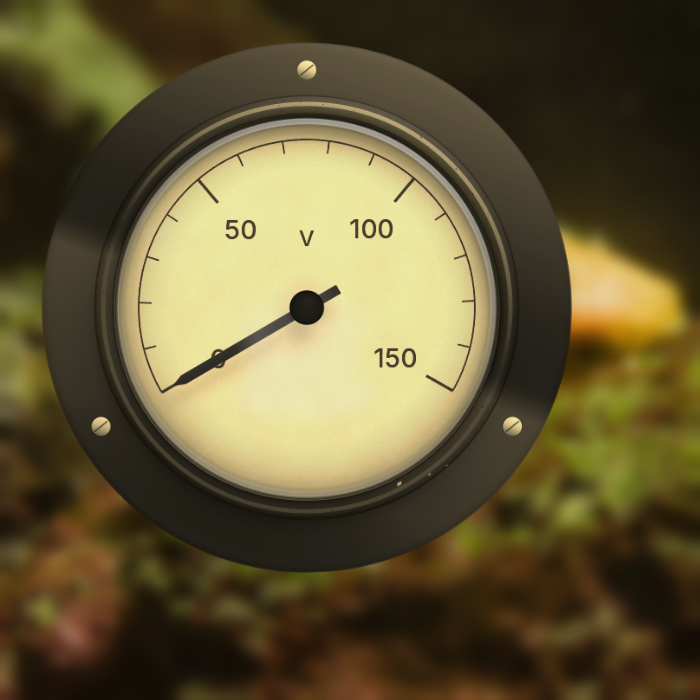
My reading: 0 V
